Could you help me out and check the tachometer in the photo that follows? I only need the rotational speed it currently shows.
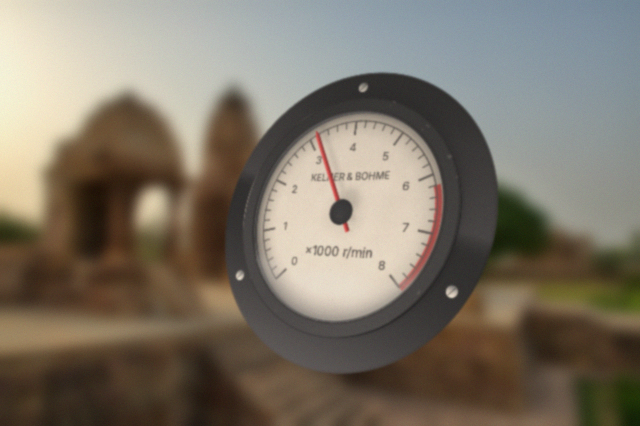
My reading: 3200 rpm
